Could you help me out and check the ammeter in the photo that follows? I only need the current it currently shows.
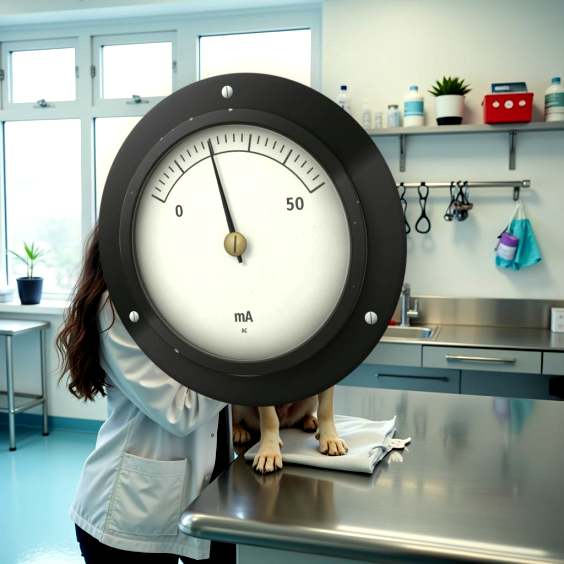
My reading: 20 mA
